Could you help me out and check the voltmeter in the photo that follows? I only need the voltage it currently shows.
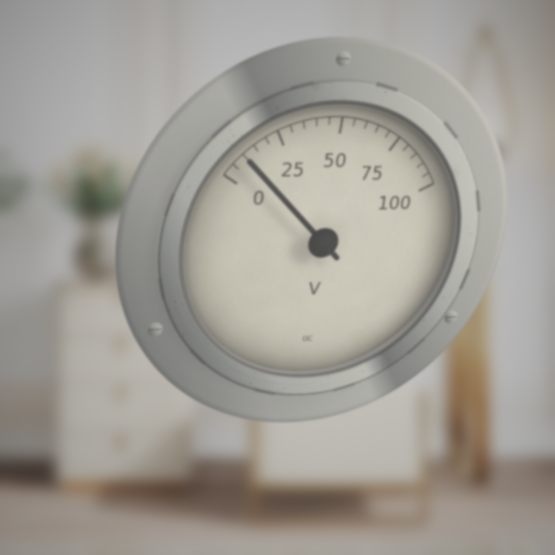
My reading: 10 V
